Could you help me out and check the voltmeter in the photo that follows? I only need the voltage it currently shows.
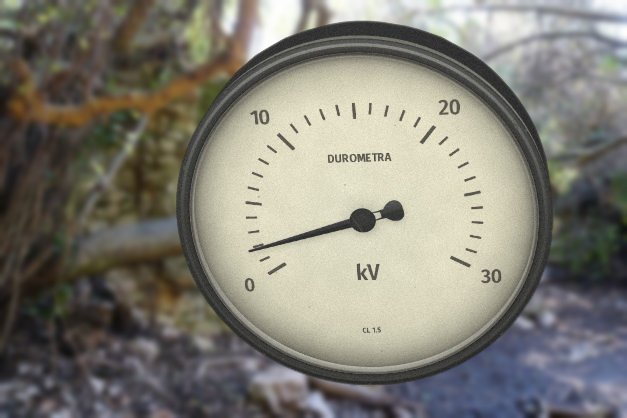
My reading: 2 kV
